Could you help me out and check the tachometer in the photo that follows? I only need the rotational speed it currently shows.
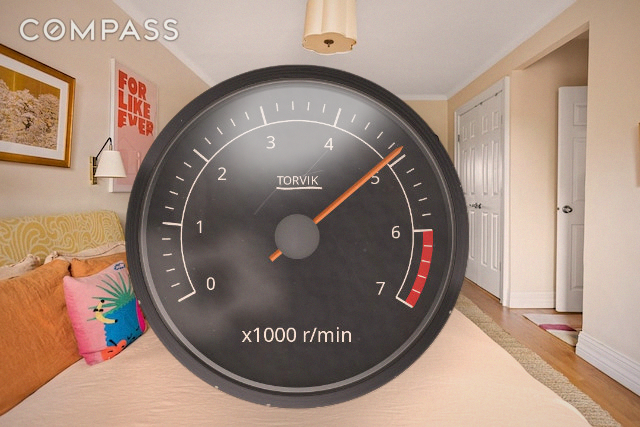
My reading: 4900 rpm
